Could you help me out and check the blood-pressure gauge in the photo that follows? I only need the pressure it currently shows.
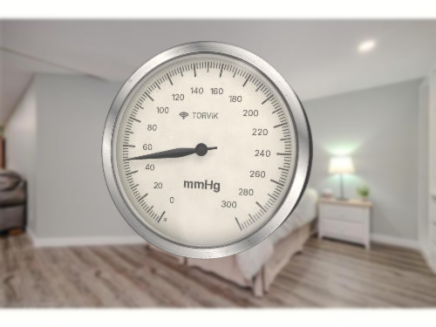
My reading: 50 mmHg
